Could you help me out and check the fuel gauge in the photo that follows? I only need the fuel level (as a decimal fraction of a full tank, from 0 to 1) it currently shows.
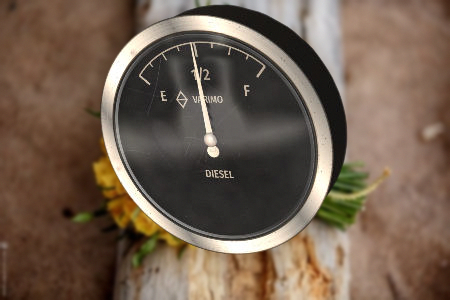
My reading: 0.5
